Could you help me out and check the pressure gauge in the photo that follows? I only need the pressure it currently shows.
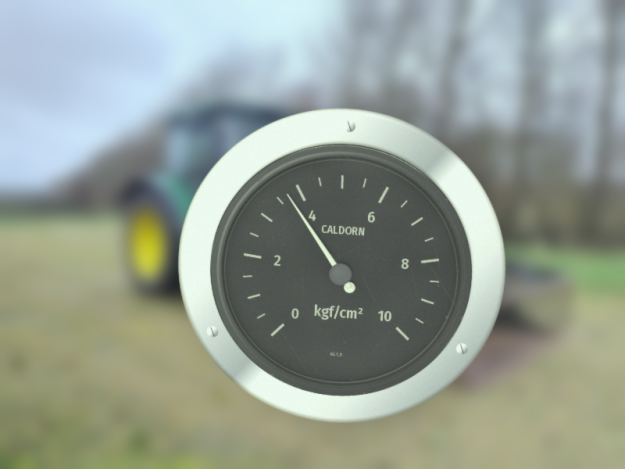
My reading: 3.75 kg/cm²
